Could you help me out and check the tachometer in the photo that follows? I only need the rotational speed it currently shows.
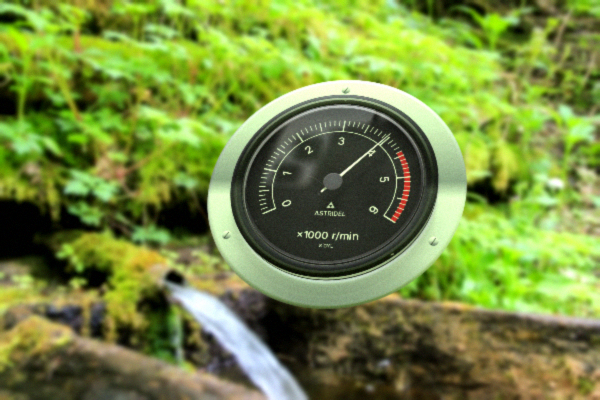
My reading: 4000 rpm
